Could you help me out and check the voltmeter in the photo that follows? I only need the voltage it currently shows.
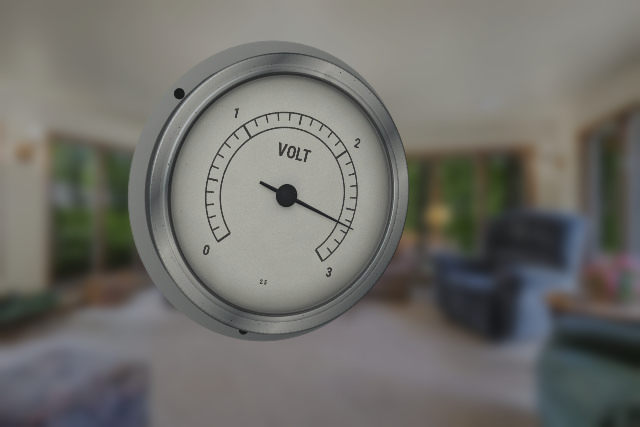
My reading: 2.65 V
